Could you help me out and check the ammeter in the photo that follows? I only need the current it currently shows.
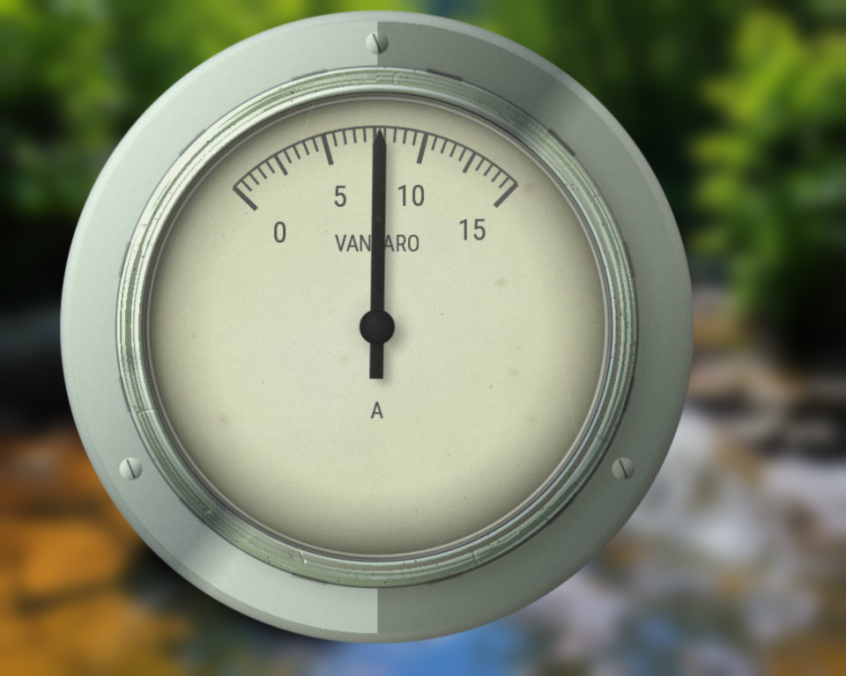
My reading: 7.75 A
